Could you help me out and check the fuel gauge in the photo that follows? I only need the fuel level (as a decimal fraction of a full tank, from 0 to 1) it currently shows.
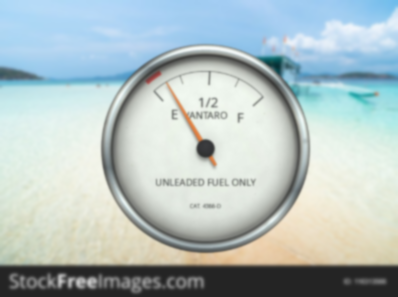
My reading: 0.125
